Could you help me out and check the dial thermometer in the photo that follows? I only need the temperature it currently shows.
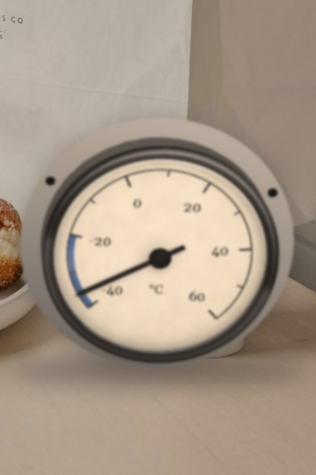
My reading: -35 °C
